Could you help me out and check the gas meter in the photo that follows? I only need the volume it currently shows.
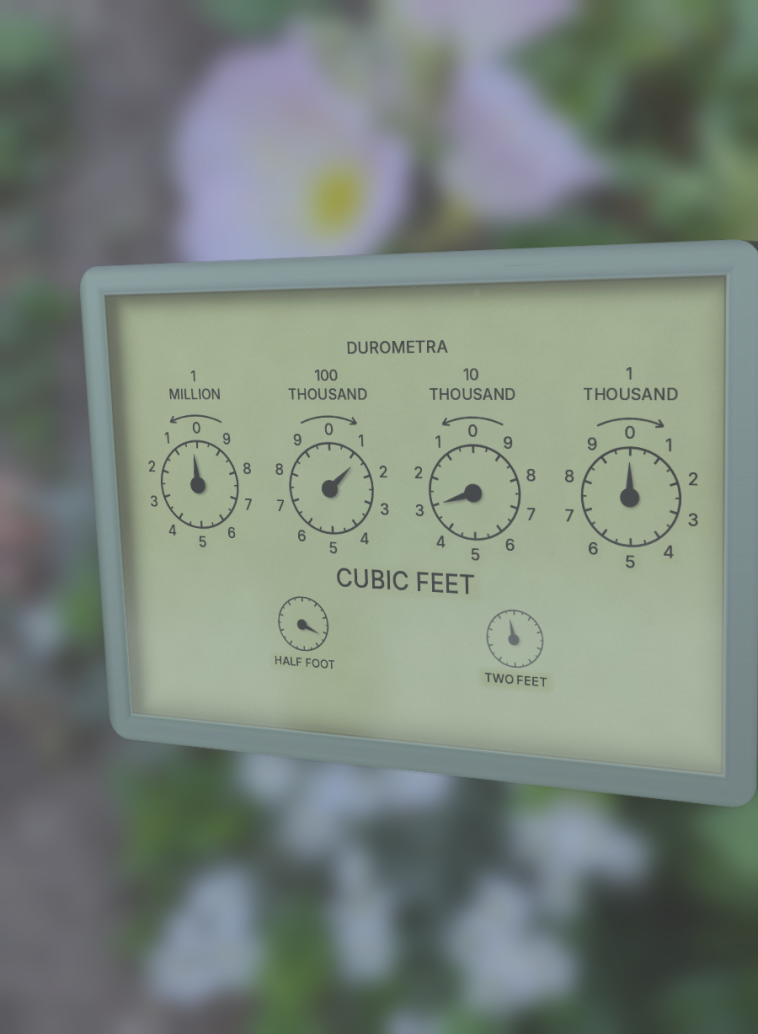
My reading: 13000 ft³
